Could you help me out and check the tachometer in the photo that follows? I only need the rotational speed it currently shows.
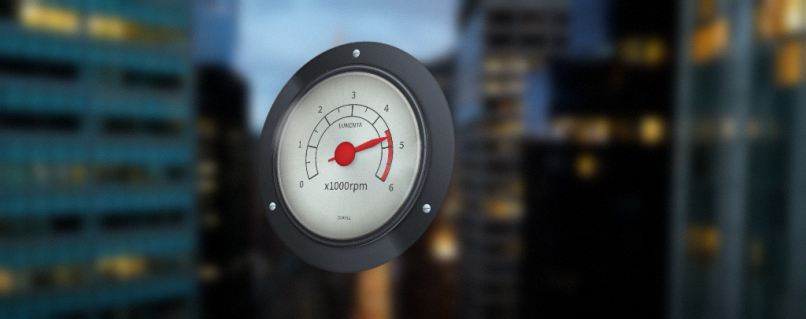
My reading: 4750 rpm
